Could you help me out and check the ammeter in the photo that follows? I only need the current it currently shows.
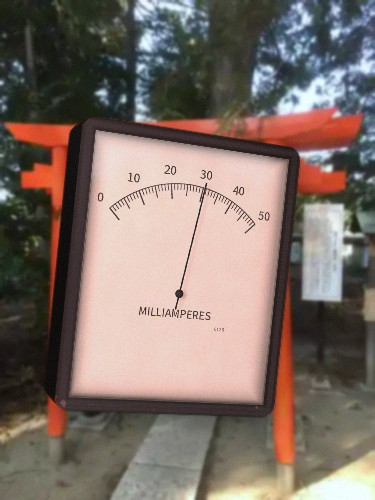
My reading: 30 mA
